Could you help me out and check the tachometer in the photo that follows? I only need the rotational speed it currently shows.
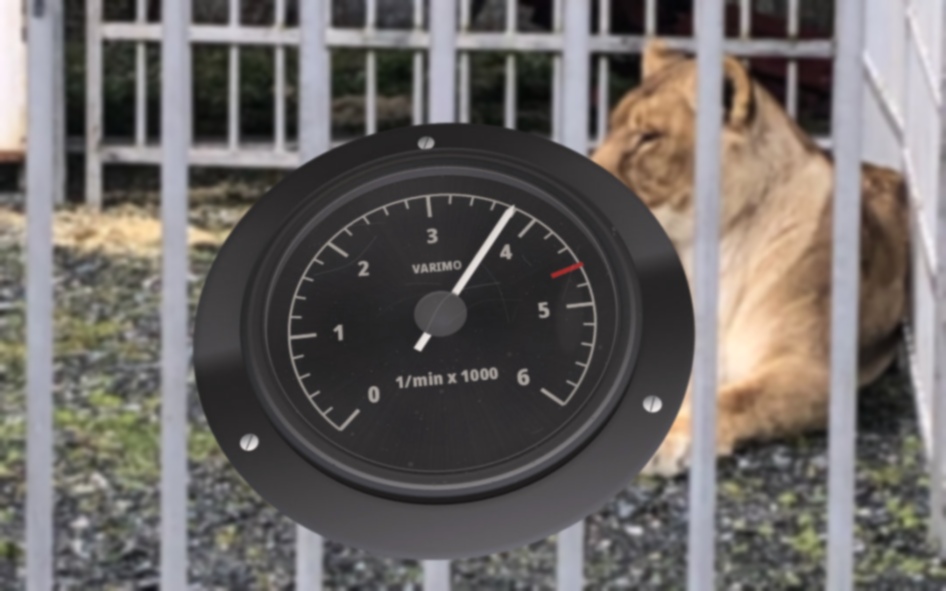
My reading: 3800 rpm
